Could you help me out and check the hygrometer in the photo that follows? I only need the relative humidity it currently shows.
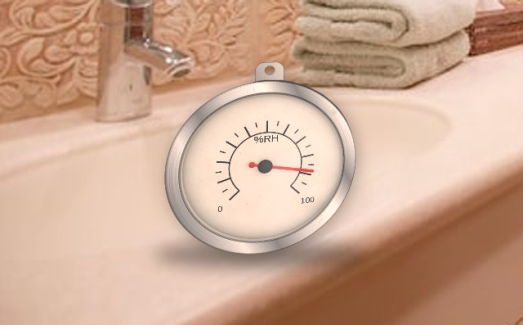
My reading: 87.5 %
